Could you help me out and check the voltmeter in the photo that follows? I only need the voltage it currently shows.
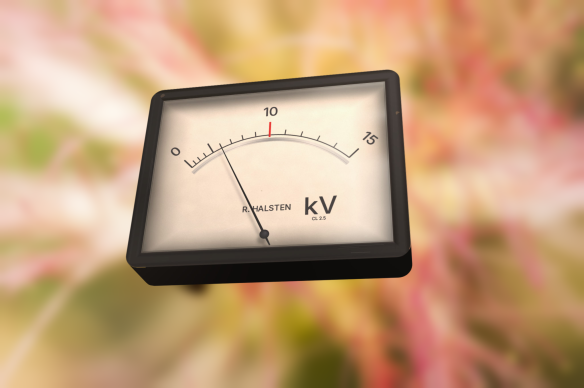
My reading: 6 kV
